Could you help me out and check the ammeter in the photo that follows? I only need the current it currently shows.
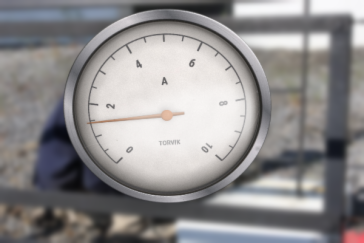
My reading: 1.5 A
